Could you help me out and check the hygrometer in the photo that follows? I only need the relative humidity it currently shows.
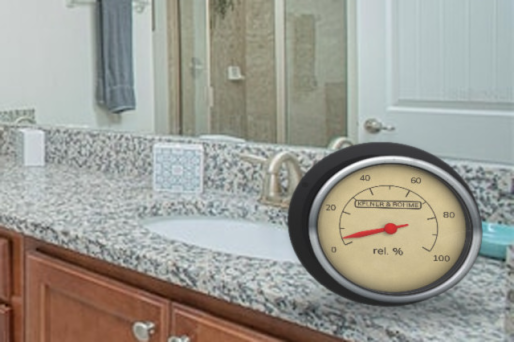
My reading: 5 %
